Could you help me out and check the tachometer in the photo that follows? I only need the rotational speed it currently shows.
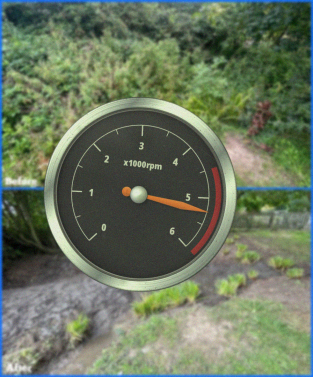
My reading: 5250 rpm
